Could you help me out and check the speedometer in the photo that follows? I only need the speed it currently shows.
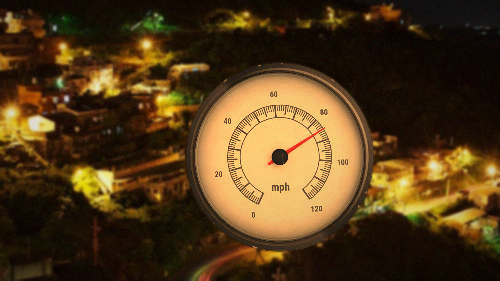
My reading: 85 mph
